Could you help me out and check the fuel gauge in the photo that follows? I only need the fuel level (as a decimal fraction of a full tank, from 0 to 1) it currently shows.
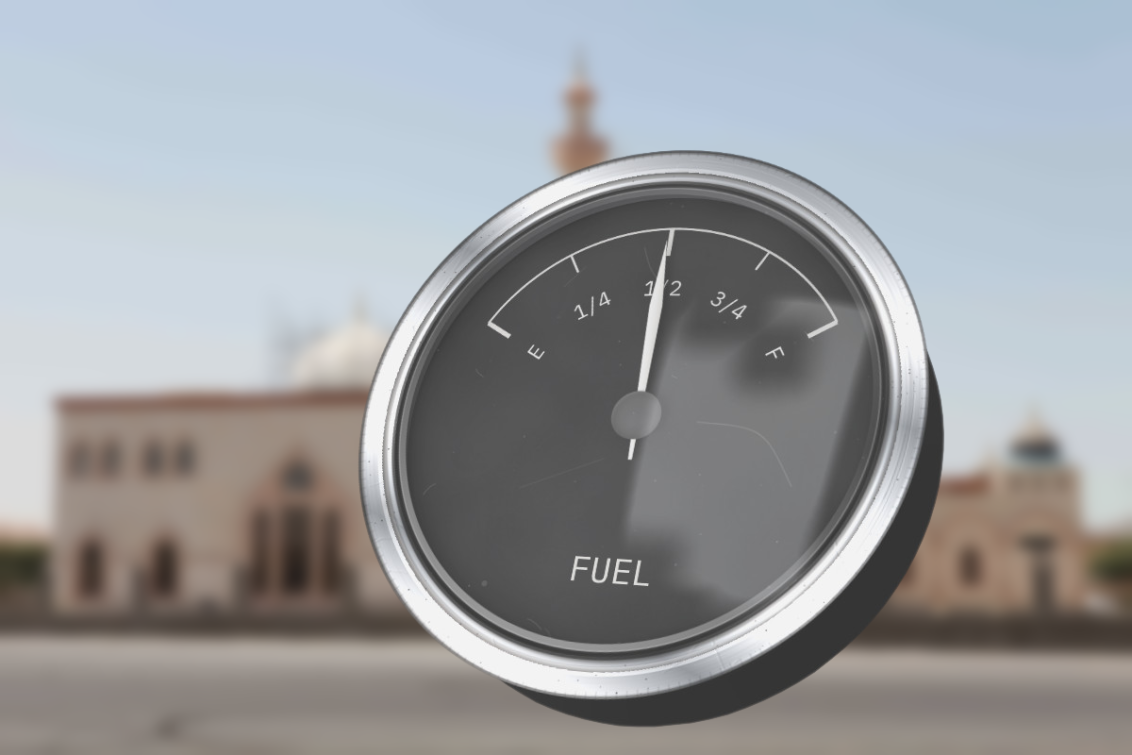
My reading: 0.5
